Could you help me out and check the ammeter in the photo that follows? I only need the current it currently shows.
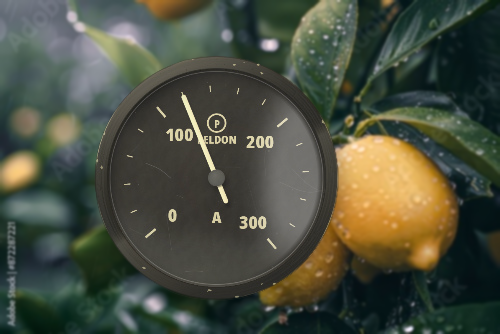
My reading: 120 A
